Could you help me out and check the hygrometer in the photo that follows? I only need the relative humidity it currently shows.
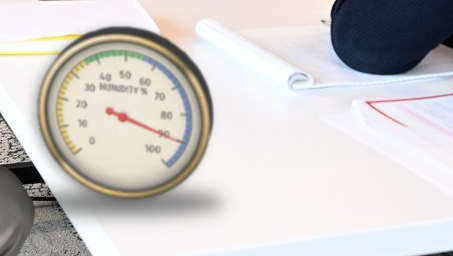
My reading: 90 %
